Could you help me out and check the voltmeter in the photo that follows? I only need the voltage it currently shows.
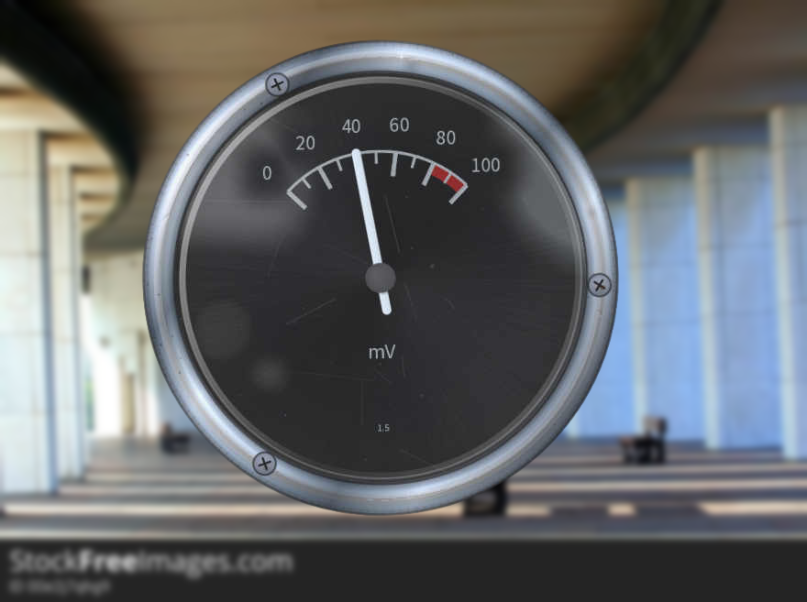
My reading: 40 mV
